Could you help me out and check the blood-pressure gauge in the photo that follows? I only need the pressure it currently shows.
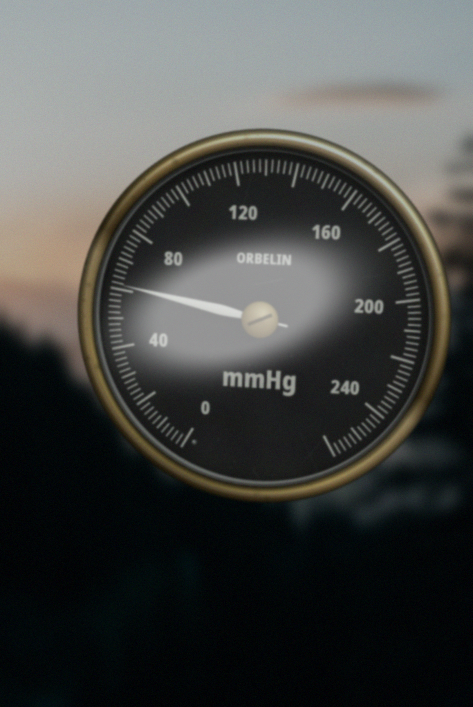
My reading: 62 mmHg
